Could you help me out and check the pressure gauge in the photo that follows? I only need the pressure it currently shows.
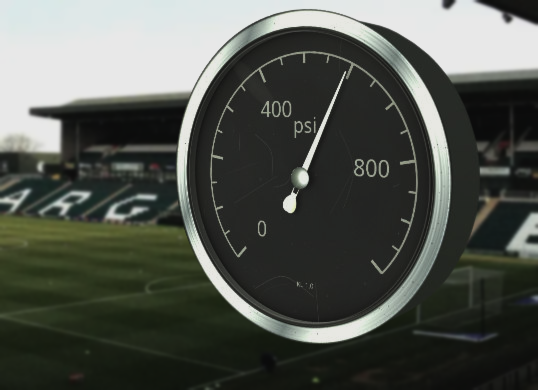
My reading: 600 psi
